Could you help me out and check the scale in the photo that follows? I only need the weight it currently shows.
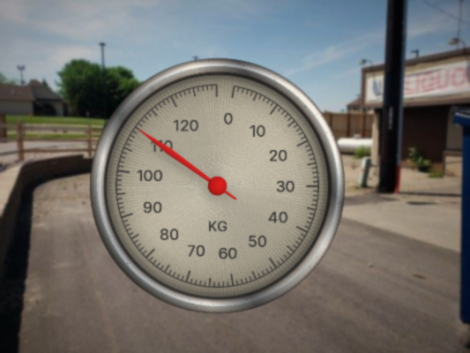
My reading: 110 kg
